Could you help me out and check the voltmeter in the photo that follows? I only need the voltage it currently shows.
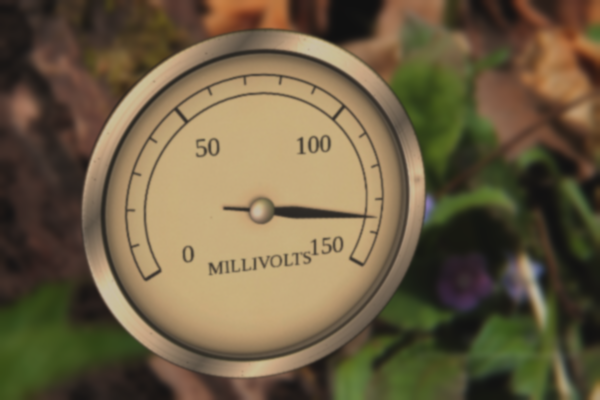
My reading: 135 mV
